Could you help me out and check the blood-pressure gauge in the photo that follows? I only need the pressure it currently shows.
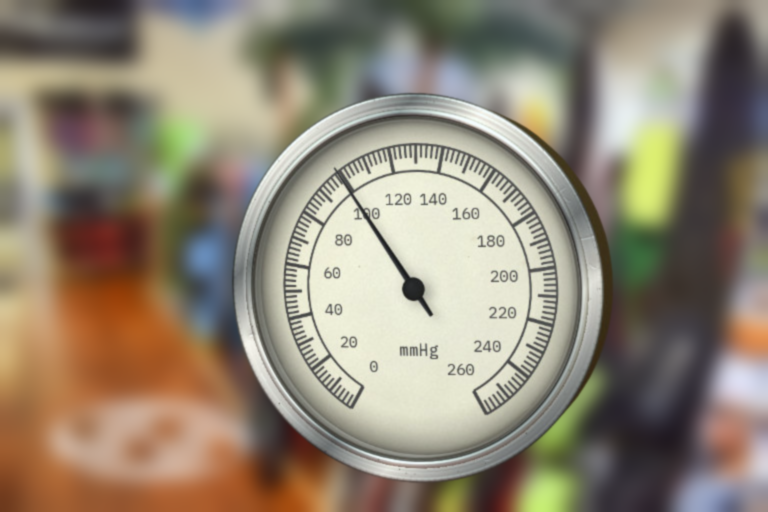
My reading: 100 mmHg
